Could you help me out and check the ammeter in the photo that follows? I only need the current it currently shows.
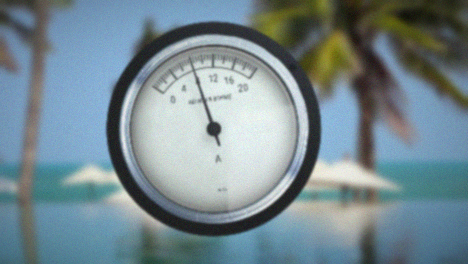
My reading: 8 A
